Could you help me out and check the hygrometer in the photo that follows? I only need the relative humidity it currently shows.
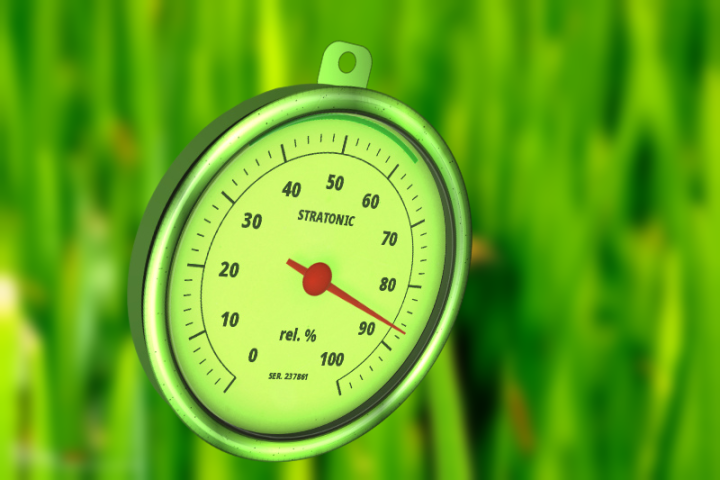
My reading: 87 %
